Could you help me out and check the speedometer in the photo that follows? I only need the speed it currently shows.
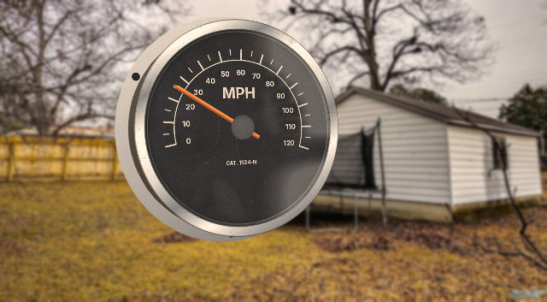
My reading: 25 mph
